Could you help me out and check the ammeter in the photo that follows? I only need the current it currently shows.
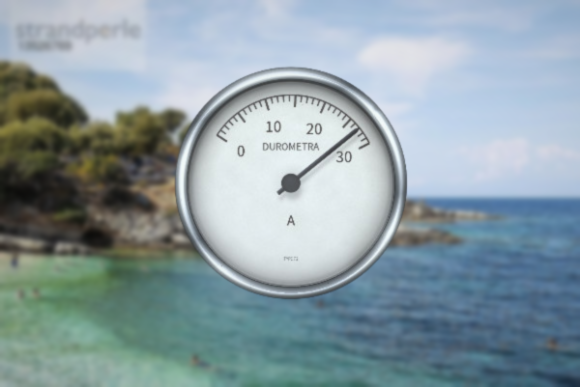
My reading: 27 A
